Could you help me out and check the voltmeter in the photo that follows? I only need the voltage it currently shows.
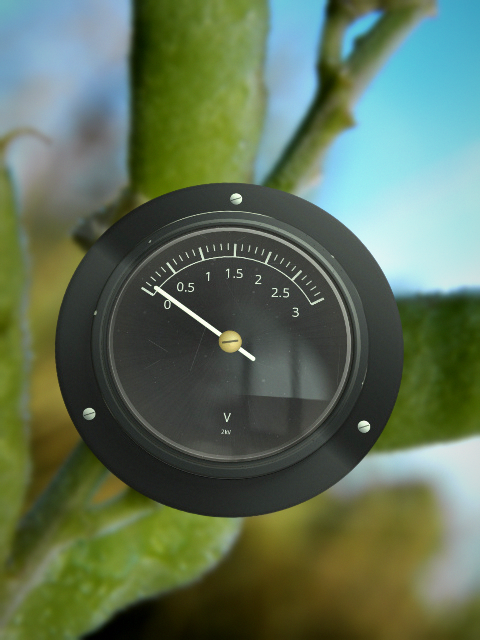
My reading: 0.1 V
